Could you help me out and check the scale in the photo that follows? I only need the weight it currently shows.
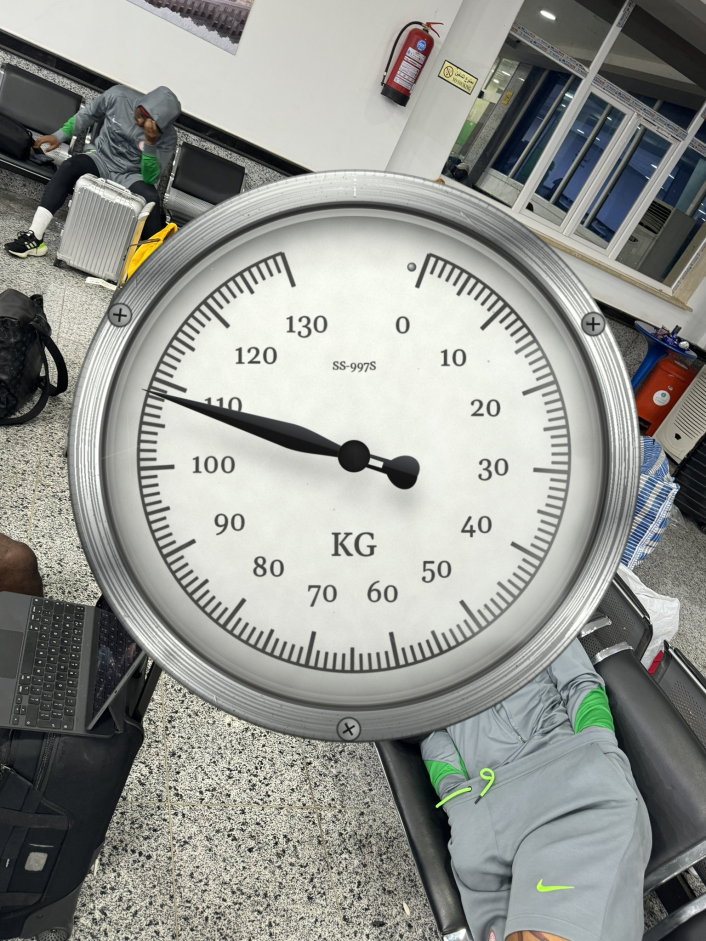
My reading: 108.5 kg
